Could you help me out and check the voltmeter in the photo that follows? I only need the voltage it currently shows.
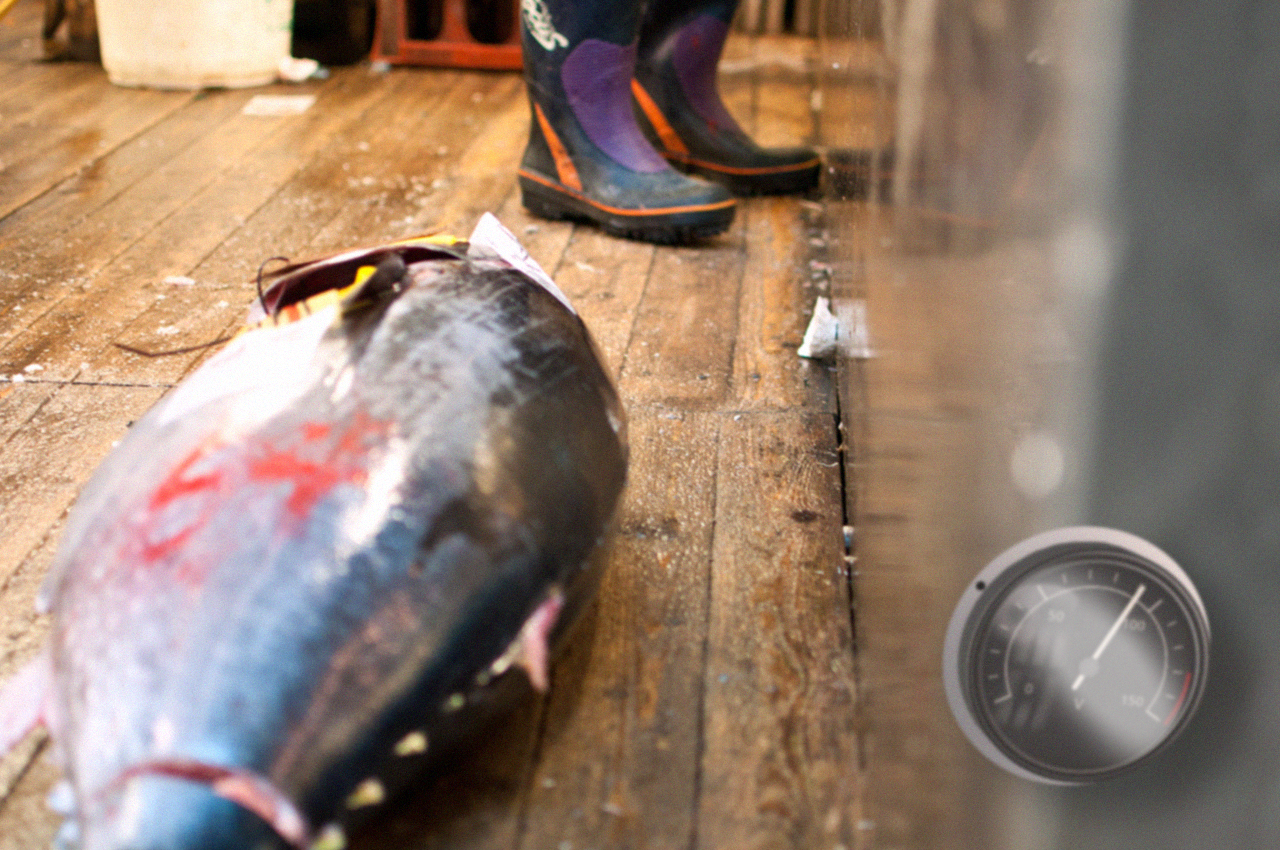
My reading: 90 V
